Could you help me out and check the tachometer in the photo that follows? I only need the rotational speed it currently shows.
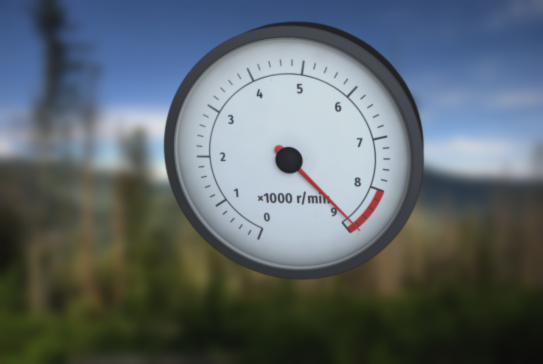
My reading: 8800 rpm
